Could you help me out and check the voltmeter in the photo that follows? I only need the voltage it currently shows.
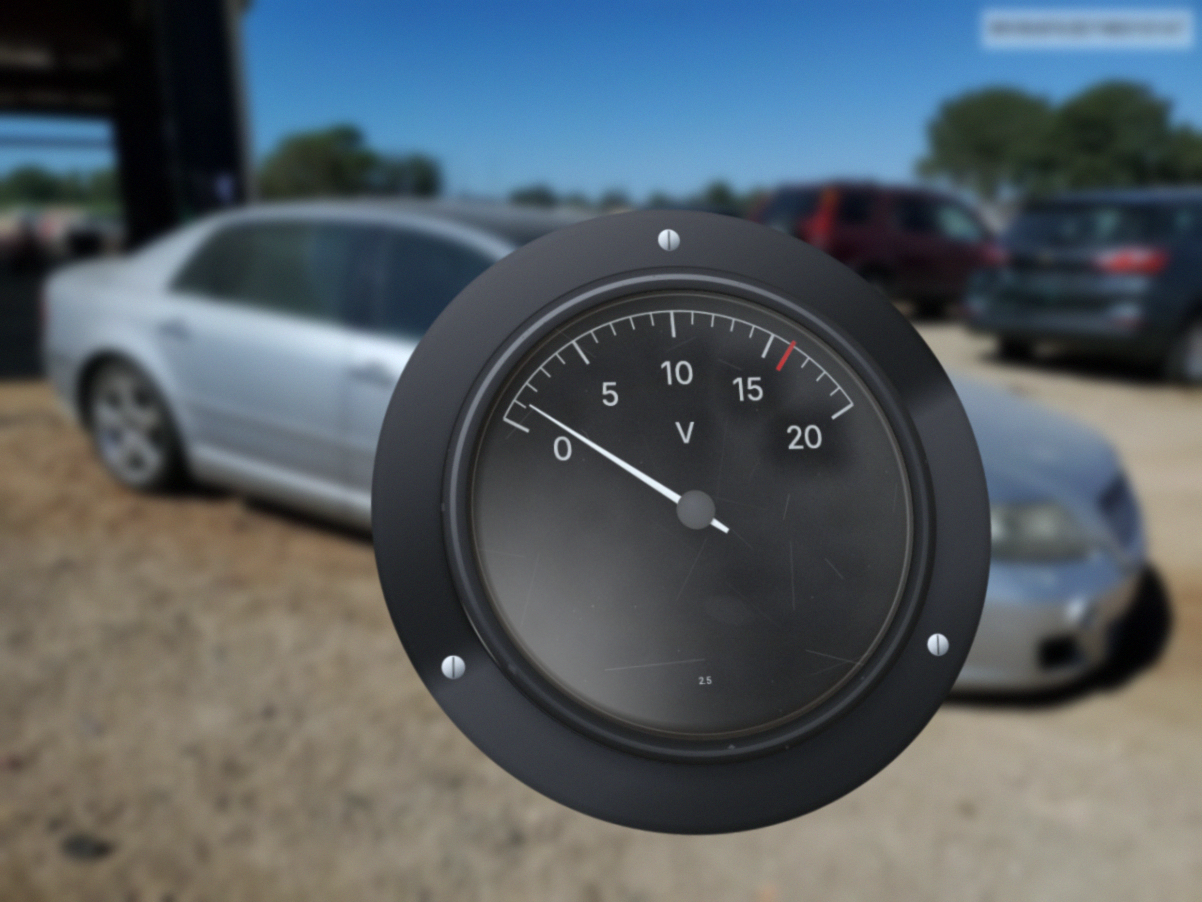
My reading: 1 V
